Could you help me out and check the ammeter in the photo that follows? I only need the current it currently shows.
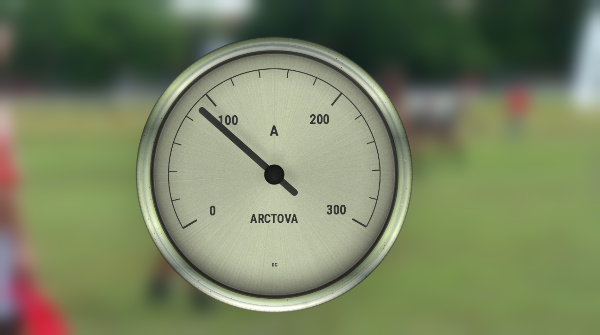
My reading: 90 A
